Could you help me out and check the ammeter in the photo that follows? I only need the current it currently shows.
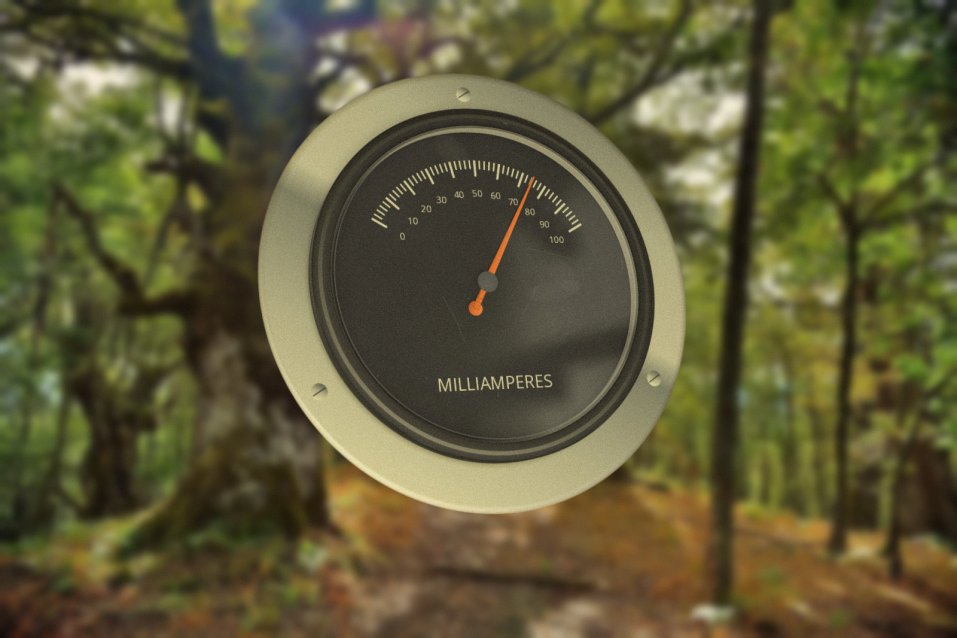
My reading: 74 mA
